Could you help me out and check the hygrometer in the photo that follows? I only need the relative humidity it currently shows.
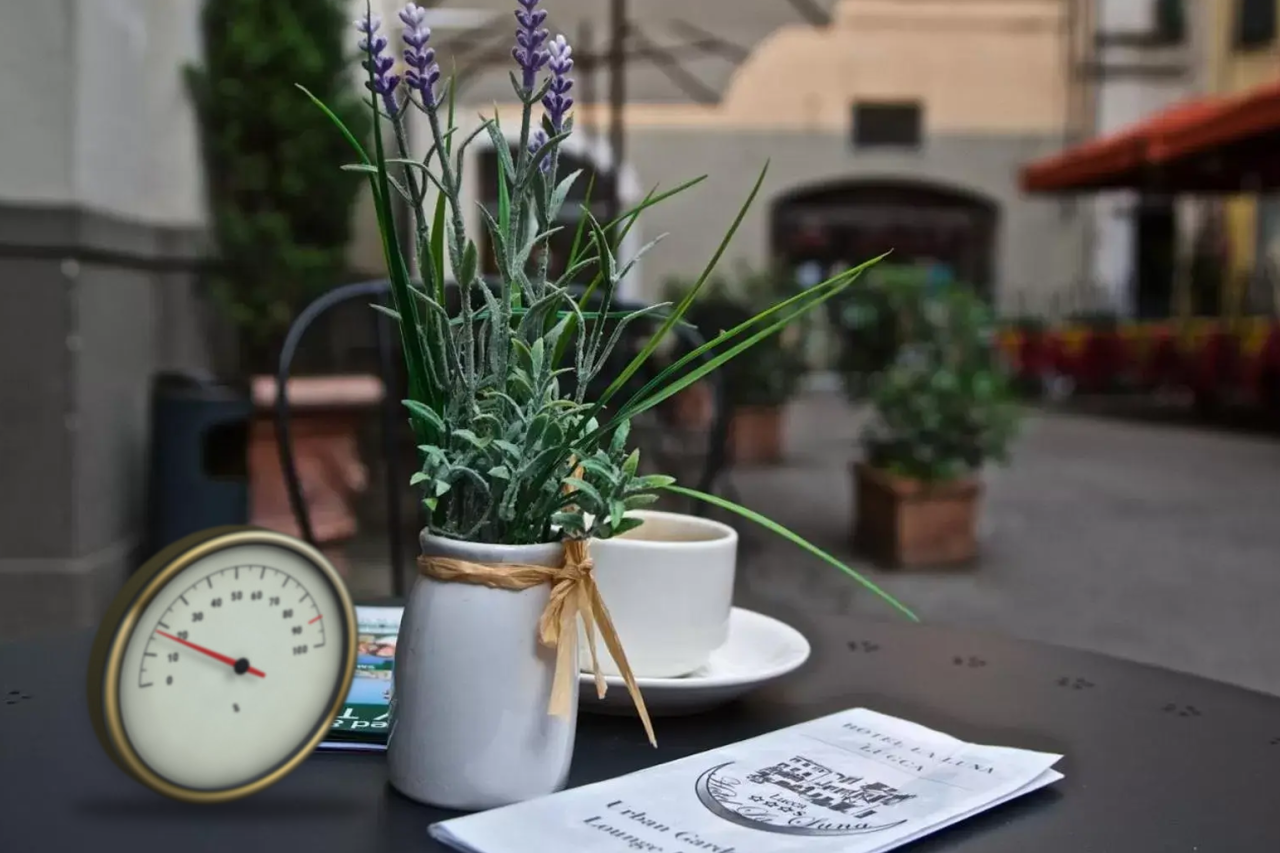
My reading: 17.5 %
